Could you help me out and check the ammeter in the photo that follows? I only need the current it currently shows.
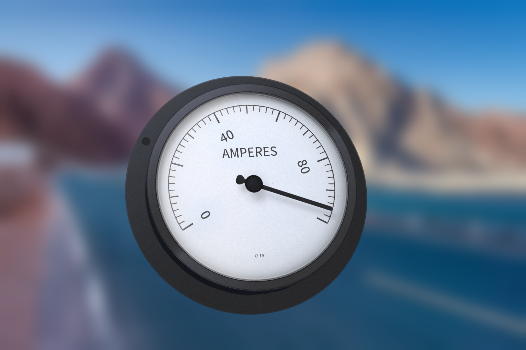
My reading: 96 A
